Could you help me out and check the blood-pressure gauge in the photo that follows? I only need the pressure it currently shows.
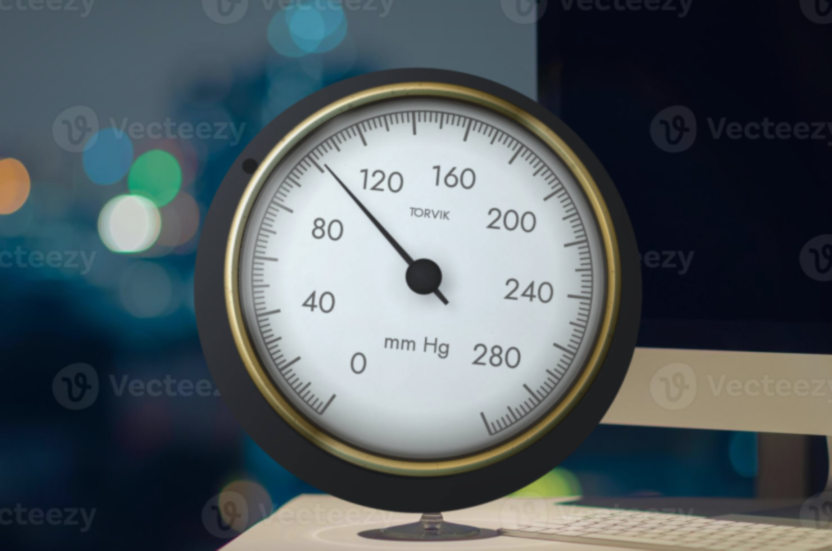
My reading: 102 mmHg
